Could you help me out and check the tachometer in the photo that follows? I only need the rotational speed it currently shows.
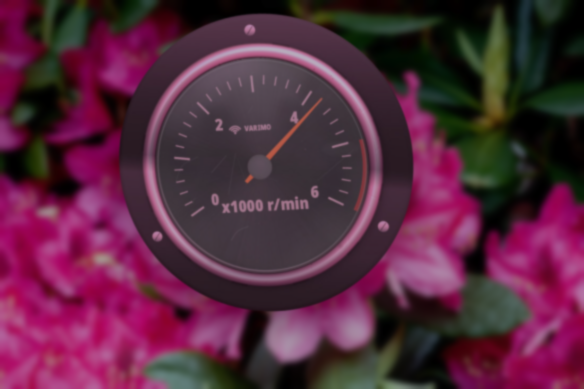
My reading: 4200 rpm
